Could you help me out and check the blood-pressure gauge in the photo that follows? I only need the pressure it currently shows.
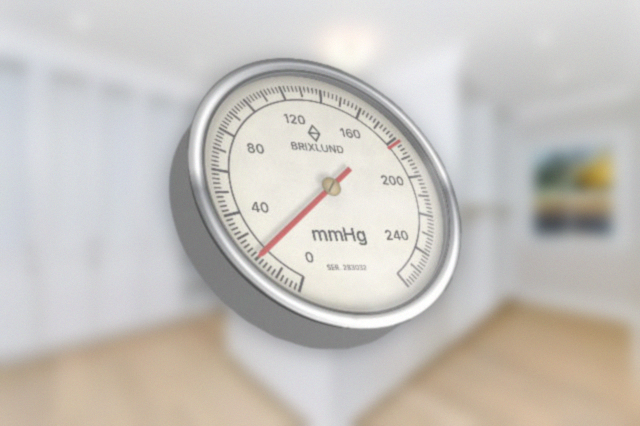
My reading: 20 mmHg
